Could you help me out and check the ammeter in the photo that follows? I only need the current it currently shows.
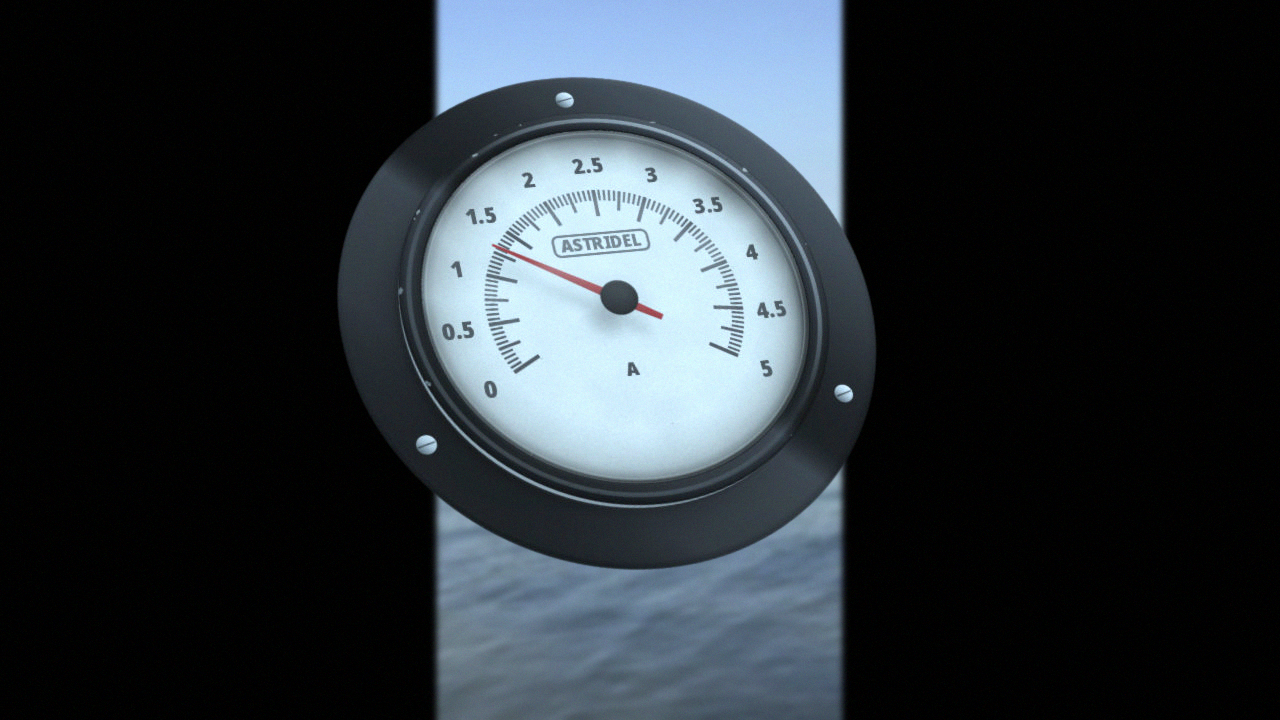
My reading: 1.25 A
